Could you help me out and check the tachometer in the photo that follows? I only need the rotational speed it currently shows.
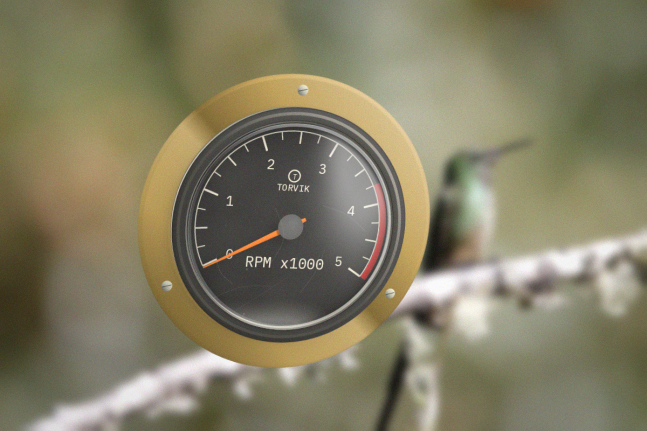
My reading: 0 rpm
